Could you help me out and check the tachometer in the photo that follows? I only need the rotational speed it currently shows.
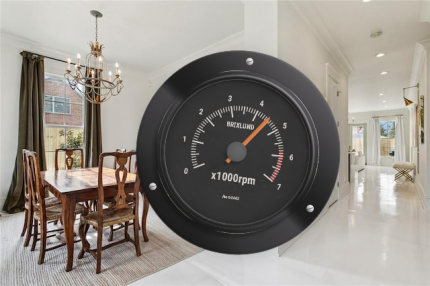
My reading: 4500 rpm
